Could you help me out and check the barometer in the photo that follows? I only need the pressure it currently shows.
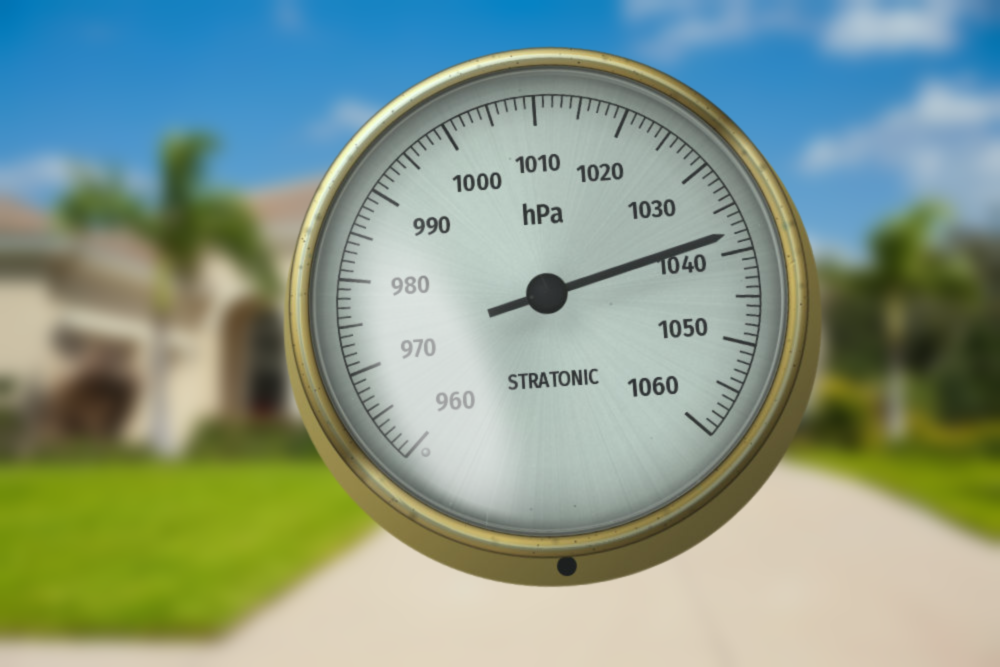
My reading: 1038 hPa
